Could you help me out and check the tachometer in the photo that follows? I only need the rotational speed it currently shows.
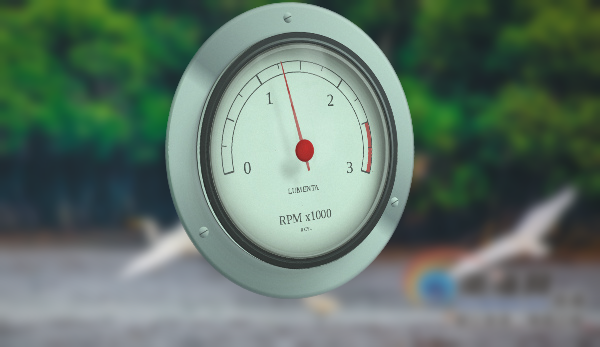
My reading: 1250 rpm
